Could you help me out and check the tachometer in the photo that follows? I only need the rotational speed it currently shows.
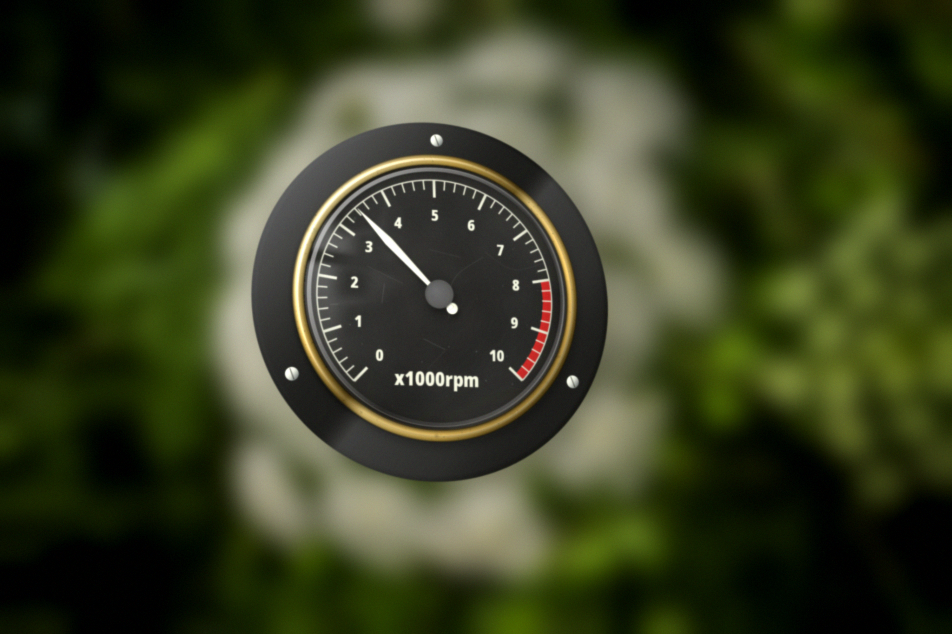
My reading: 3400 rpm
